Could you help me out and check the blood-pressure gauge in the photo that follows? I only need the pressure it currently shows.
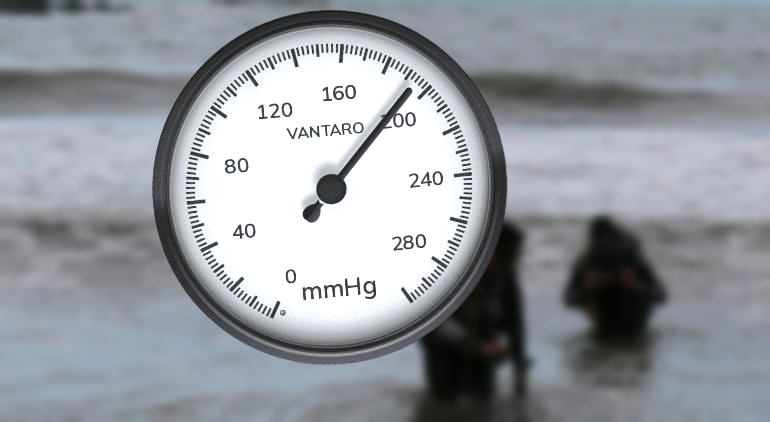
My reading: 194 mmHg
